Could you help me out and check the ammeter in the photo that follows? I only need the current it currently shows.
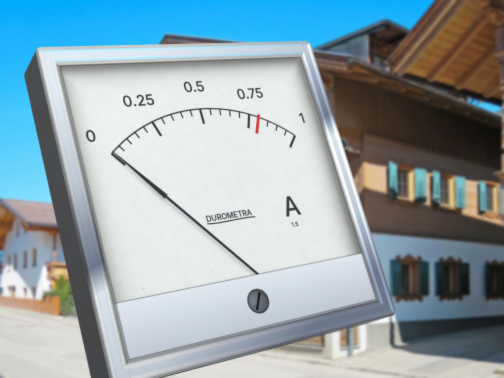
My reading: 0 A
